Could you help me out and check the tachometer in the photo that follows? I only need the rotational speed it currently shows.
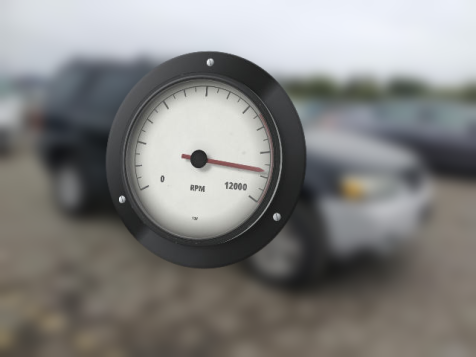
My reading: 10750 rpm
